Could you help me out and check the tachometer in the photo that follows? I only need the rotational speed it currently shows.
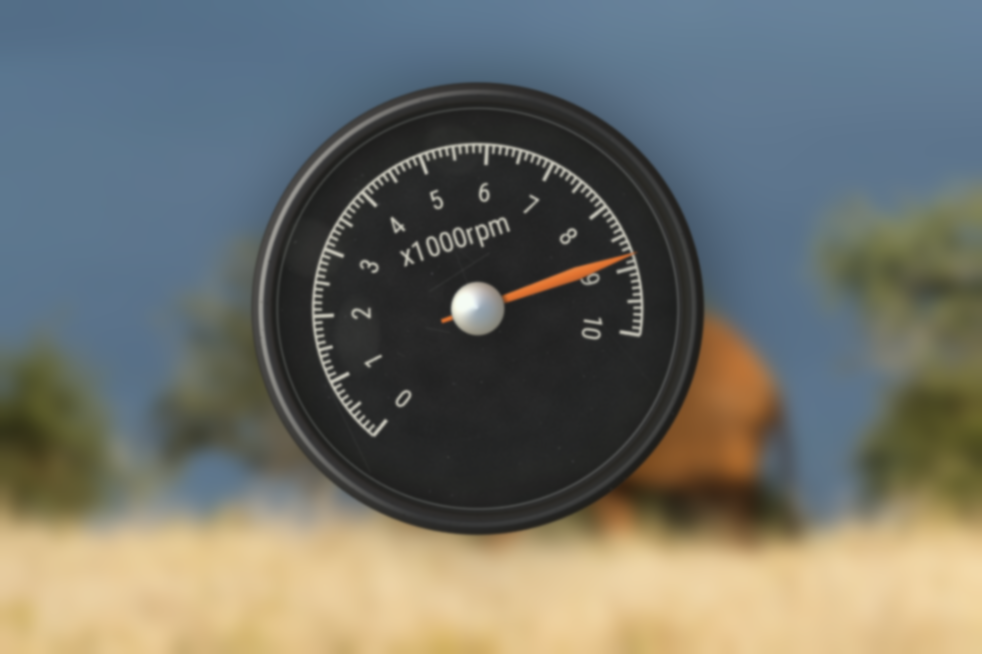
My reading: 8800 rpm
